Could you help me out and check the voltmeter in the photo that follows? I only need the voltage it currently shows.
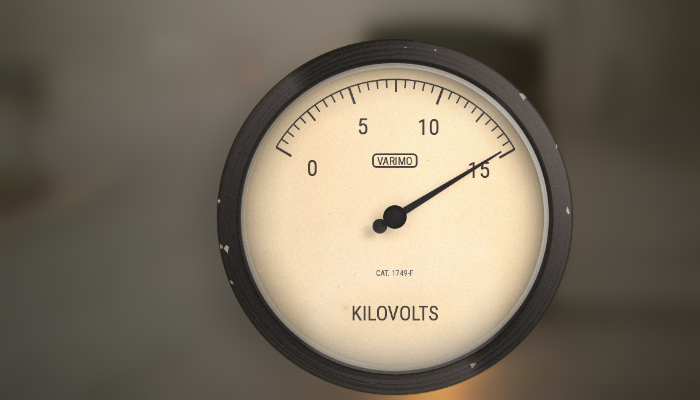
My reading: 14.75 kV
